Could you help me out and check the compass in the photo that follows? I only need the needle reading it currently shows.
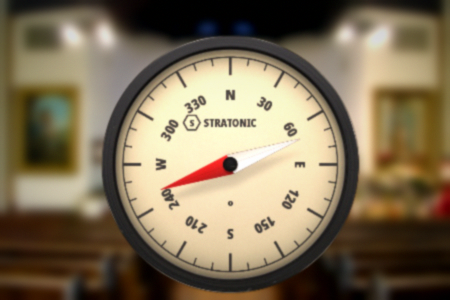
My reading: 250 °
